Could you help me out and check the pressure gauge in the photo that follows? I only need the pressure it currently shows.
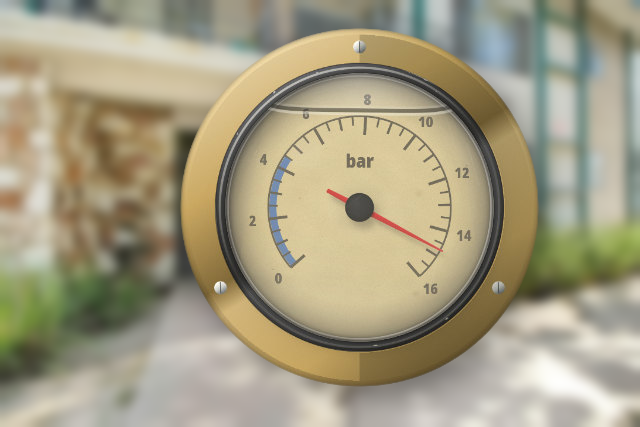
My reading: 14.75 bar
